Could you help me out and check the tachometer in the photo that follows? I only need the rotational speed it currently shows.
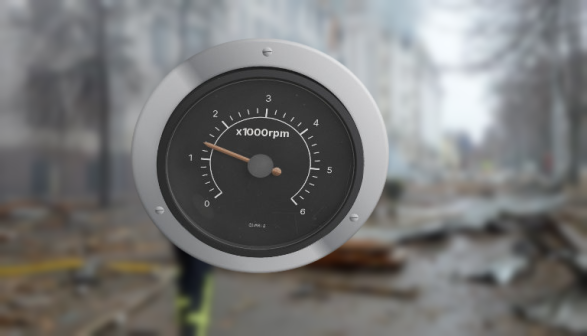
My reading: 1400 rpm
